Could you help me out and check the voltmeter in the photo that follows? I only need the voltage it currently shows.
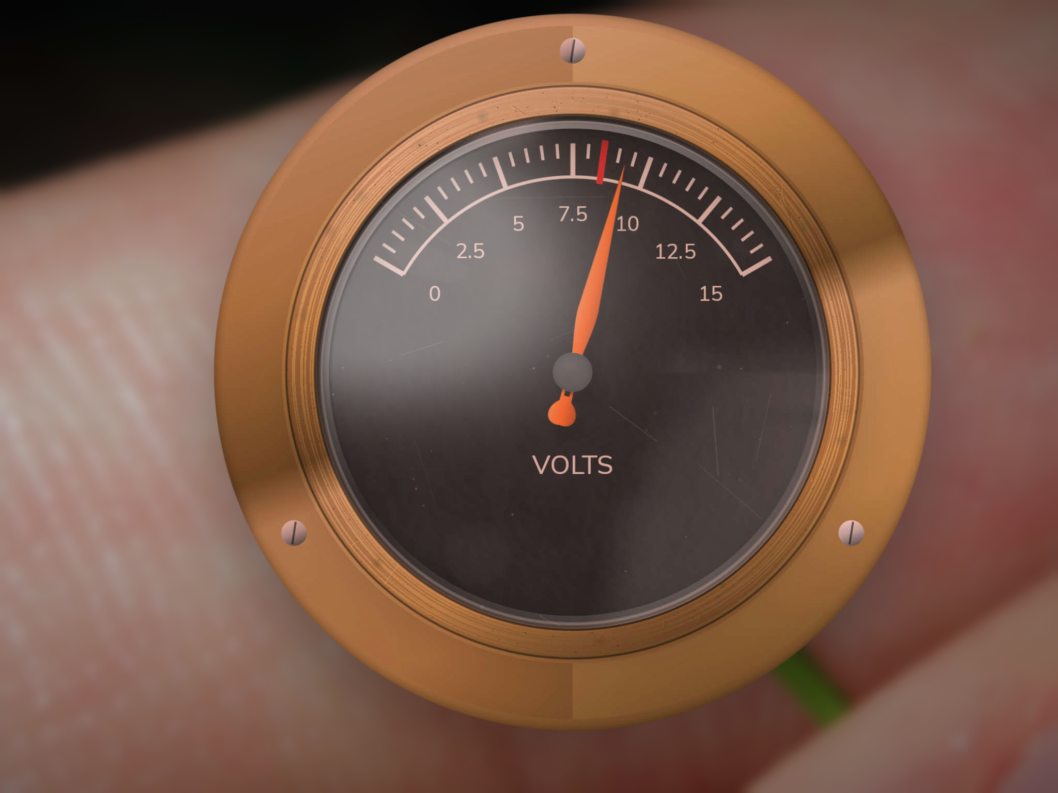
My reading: 9.25 V
